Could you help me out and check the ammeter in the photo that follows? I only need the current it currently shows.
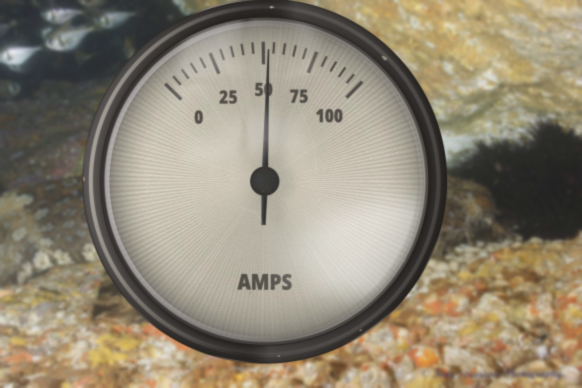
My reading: 52.5 A
